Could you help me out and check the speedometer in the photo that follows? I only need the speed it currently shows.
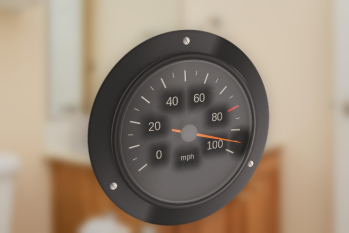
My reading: 95 mph
